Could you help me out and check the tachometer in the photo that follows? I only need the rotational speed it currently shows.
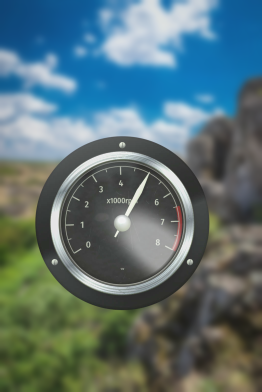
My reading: 5000 rpm
